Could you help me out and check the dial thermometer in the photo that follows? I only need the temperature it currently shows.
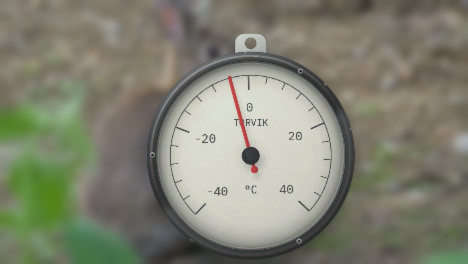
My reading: -4 °C
